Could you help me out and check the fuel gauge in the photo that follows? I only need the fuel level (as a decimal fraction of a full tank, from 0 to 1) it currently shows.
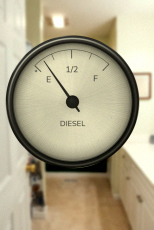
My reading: 0.125
